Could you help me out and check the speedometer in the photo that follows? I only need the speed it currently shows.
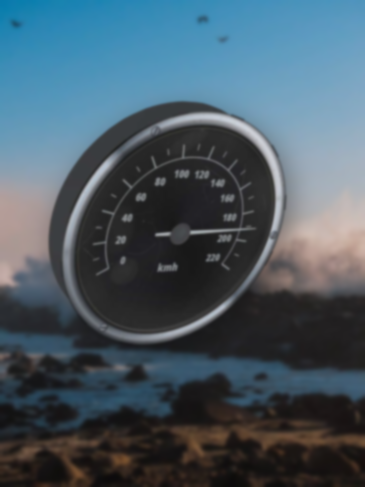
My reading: 190 km/h
